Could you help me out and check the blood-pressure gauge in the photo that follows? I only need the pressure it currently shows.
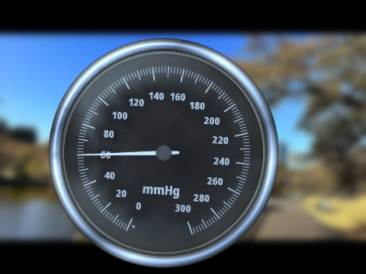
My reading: 60 mmHg
